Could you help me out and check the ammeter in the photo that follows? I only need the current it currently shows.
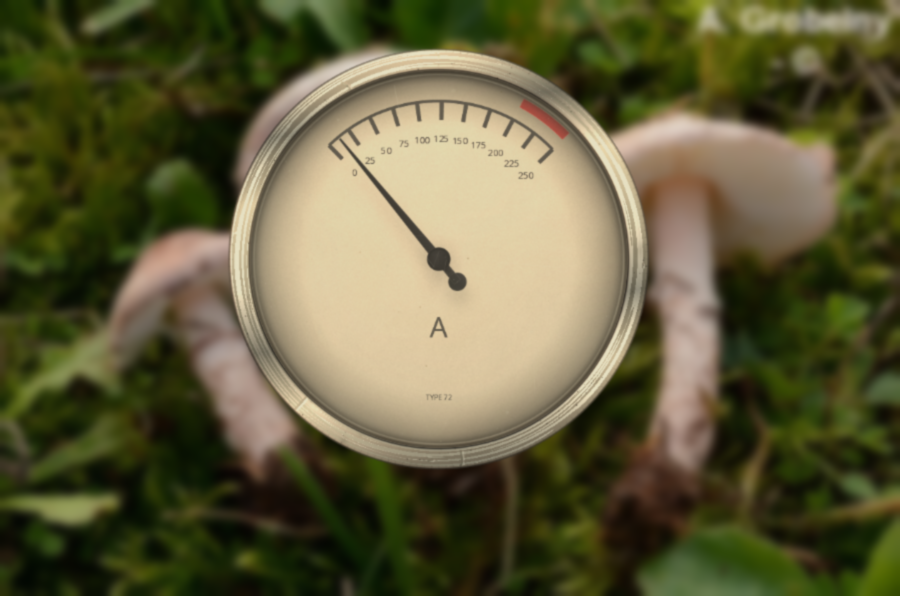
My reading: 12.5 A
